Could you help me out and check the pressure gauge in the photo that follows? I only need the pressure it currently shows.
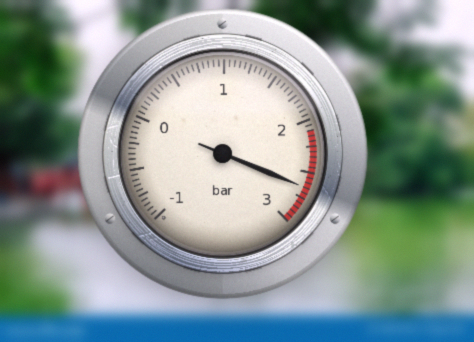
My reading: 2.65 bar
